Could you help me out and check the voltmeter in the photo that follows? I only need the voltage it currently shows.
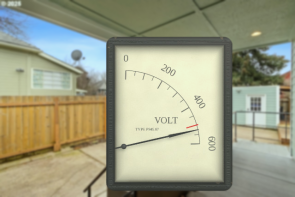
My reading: 525 V
